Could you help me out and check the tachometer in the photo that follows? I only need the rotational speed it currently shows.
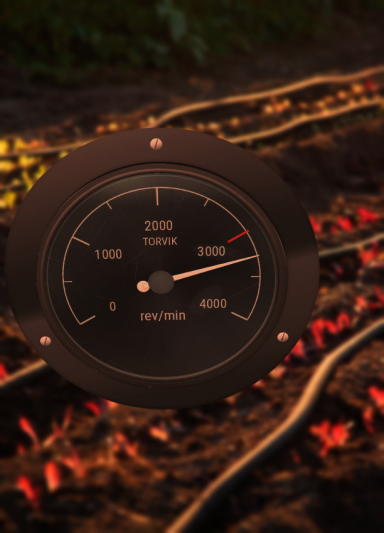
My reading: 3250 rpm
